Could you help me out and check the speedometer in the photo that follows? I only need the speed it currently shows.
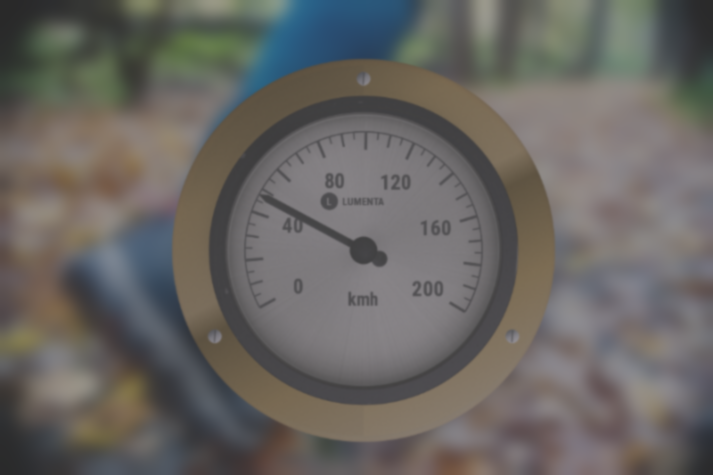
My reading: 47.5 km/h
